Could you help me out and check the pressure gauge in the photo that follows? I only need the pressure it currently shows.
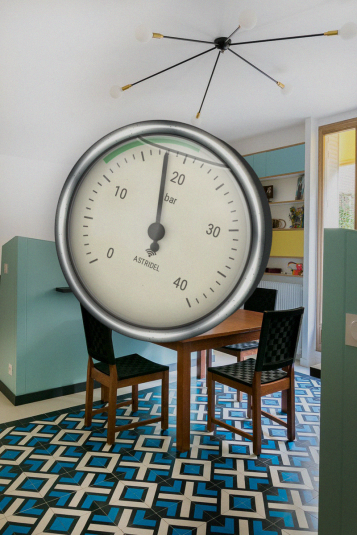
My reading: 18 bar
